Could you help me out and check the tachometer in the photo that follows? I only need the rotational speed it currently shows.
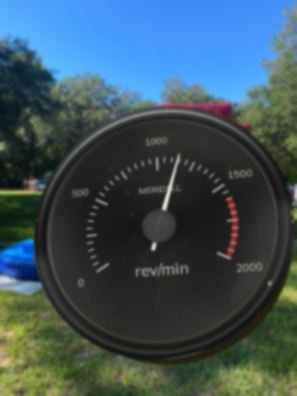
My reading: 1150 rpm
